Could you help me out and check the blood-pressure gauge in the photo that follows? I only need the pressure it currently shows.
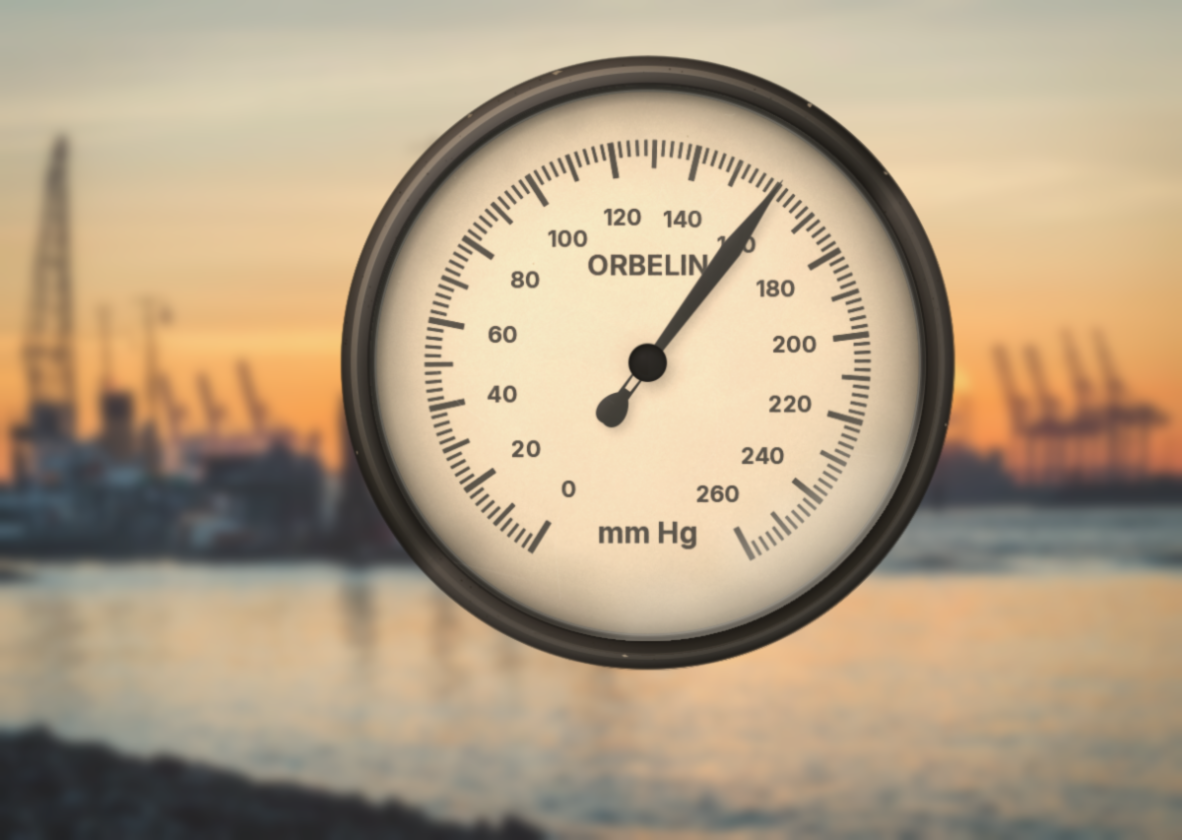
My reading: 160 mmHg
